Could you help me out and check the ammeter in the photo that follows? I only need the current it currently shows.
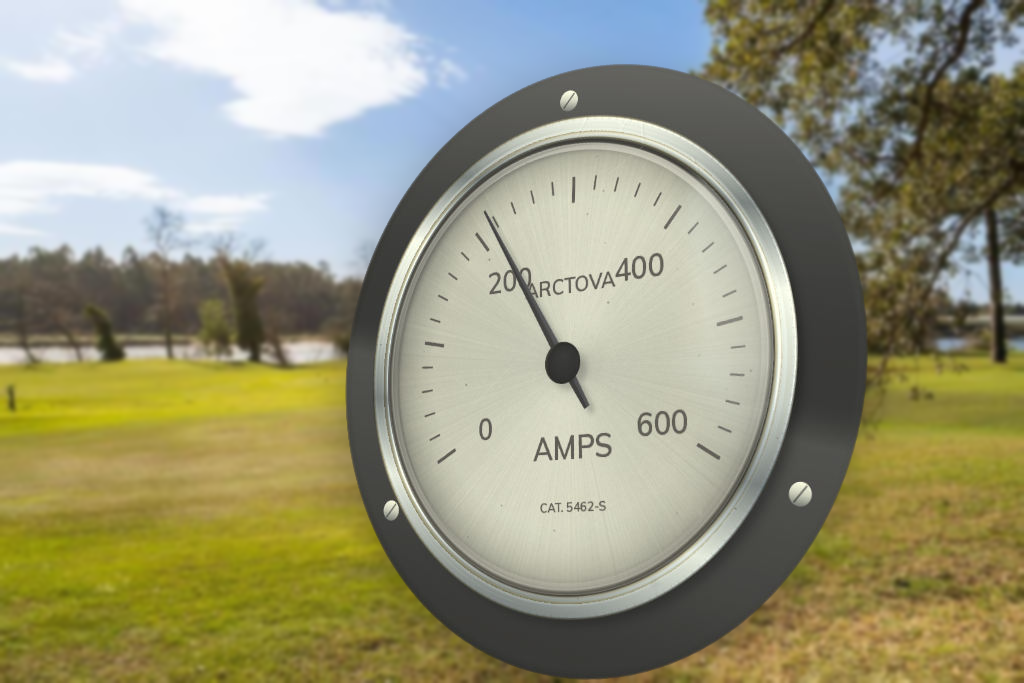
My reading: 220 A
